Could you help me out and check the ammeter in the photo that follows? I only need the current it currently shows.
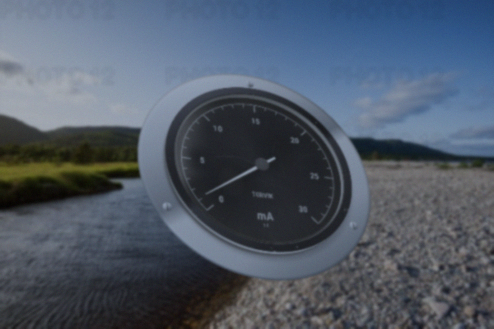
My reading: 1 mA
